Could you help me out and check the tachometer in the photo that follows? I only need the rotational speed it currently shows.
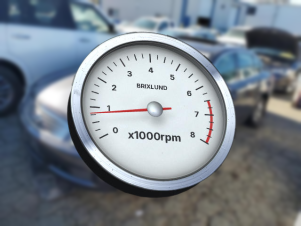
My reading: 750 rpm
